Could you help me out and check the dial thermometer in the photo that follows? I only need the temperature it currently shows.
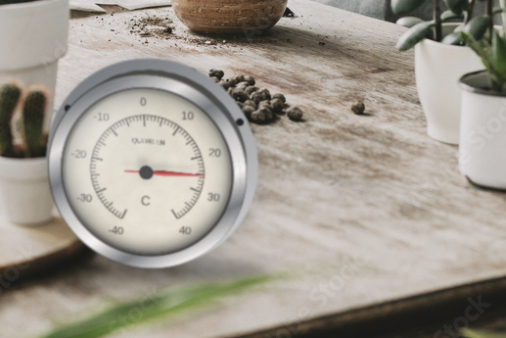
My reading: 25 °C
